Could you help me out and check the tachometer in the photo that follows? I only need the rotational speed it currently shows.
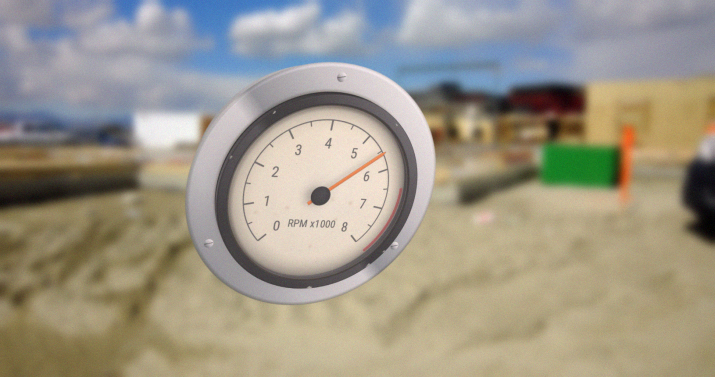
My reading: 5500 rpm
